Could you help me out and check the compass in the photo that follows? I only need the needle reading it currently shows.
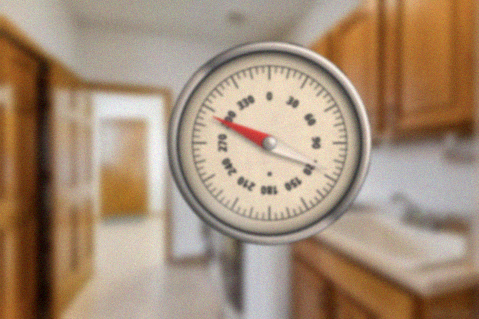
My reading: 295 °
